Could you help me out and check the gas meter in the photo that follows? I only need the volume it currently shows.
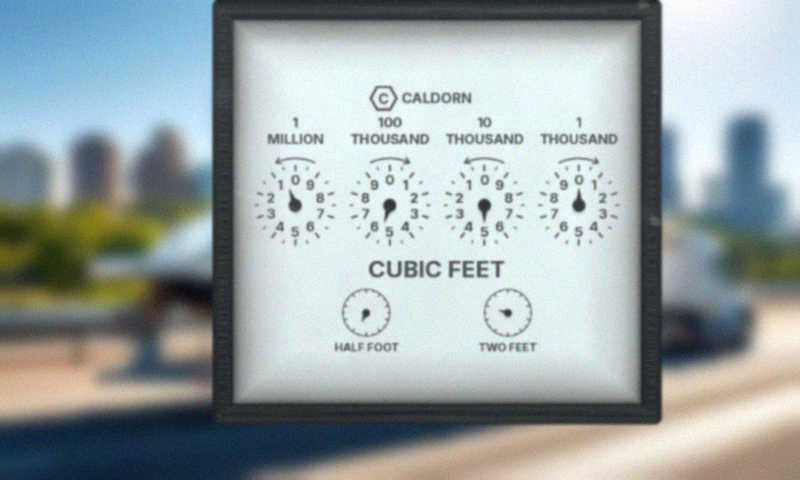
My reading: 55000 ft³
